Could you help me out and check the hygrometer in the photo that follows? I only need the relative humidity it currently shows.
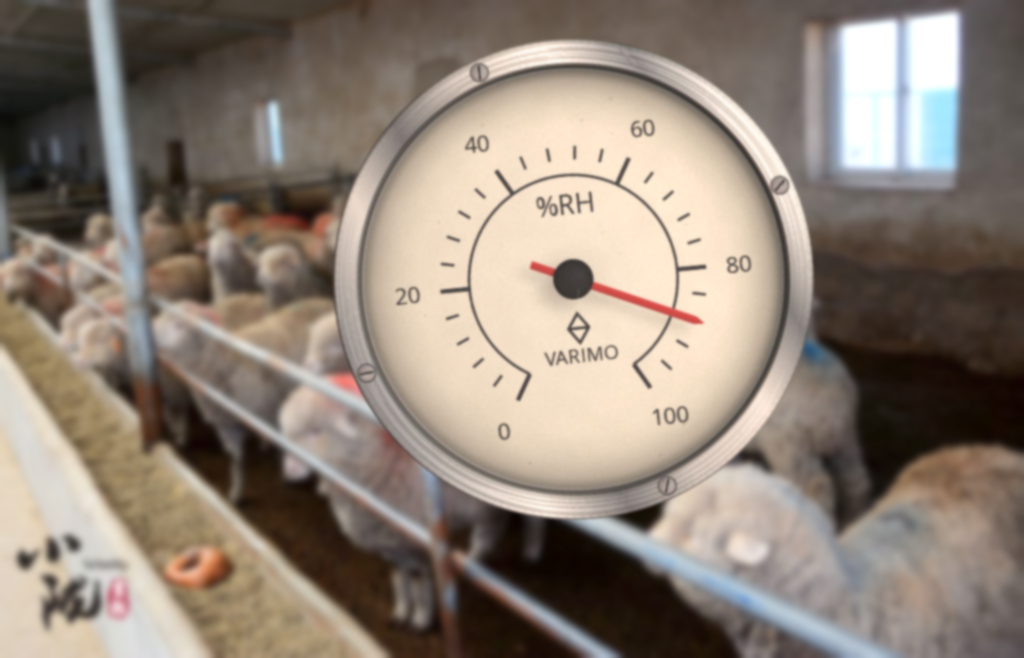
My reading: 88 %
